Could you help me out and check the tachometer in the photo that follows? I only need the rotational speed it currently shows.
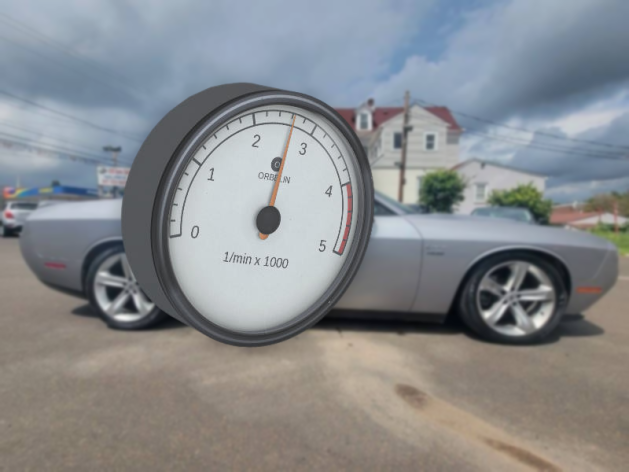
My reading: 2600 rpm
